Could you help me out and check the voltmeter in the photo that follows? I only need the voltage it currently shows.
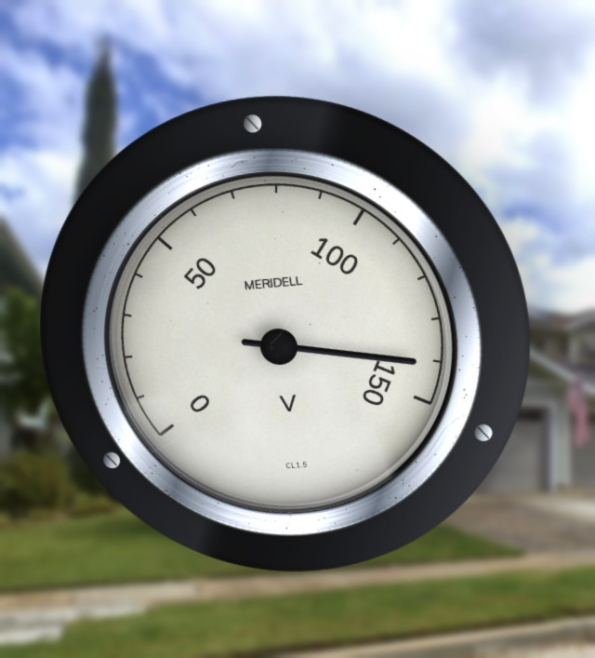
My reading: 140 V
